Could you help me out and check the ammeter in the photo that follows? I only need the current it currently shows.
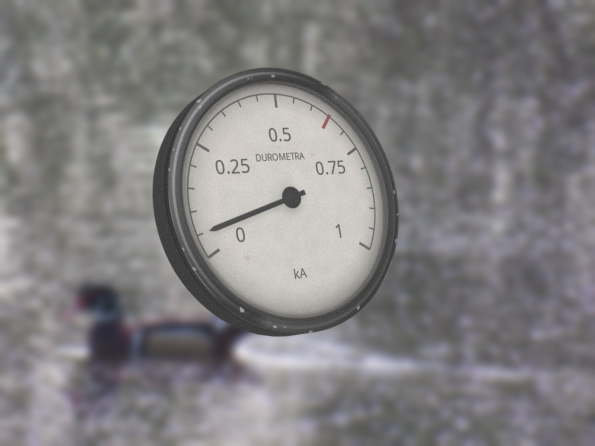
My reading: 0.05 kA
